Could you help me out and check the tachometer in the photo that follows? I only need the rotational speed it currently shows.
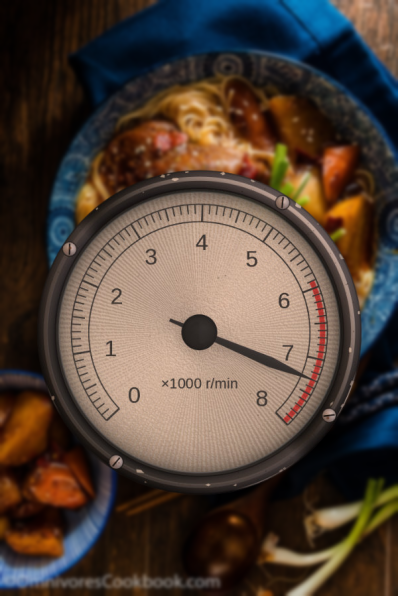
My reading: 7300 rpm
